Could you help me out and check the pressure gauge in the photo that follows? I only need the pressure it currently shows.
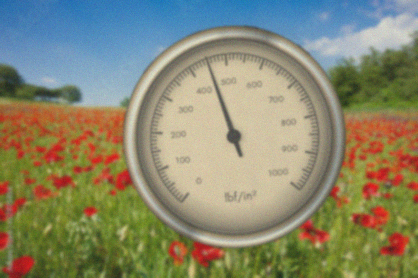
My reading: 450 psi
